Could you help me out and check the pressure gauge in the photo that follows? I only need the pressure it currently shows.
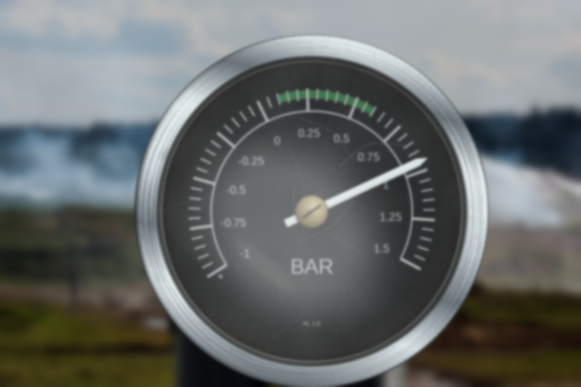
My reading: 0.95 bar
